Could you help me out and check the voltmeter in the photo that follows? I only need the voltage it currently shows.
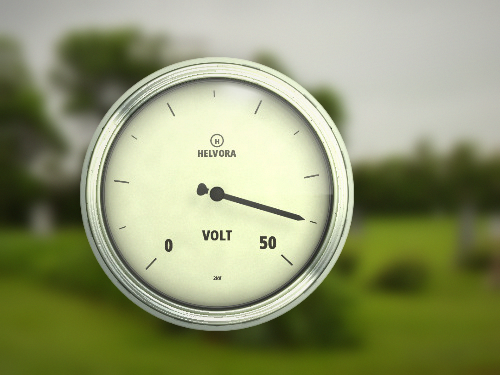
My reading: 45 V
